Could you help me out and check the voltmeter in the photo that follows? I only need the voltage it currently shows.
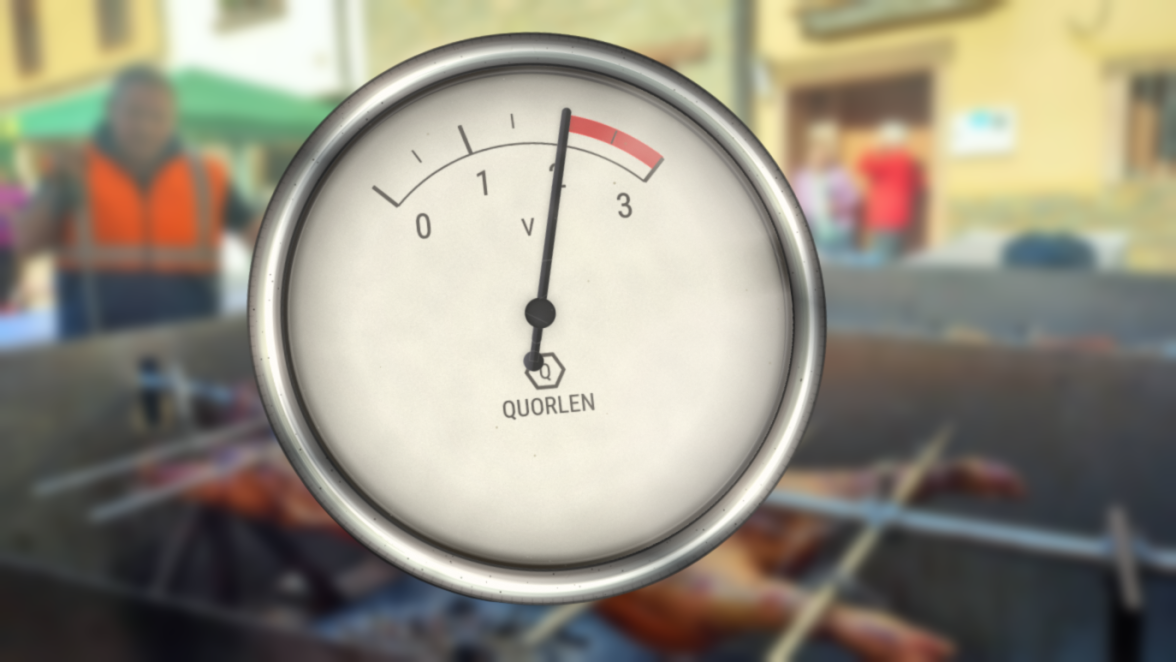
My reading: 2 V
